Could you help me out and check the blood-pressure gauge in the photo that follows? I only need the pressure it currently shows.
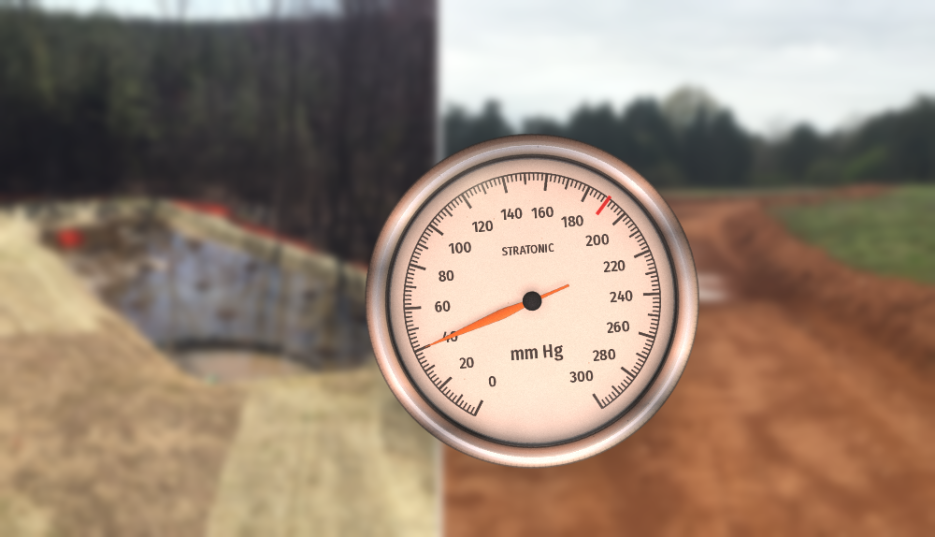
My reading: 40 mmHg
